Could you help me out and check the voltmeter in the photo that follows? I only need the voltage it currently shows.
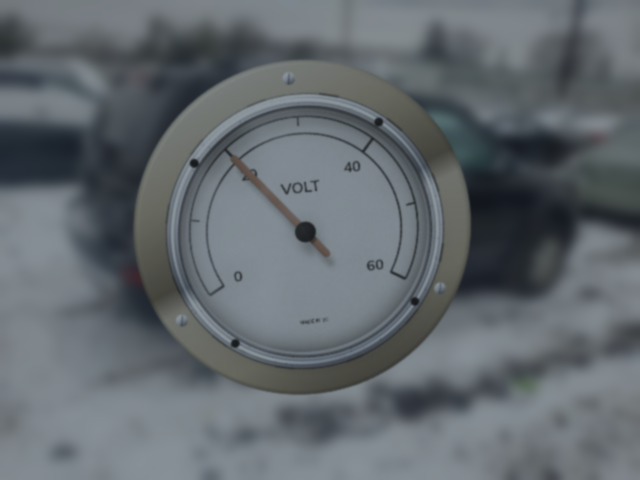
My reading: 20 V
